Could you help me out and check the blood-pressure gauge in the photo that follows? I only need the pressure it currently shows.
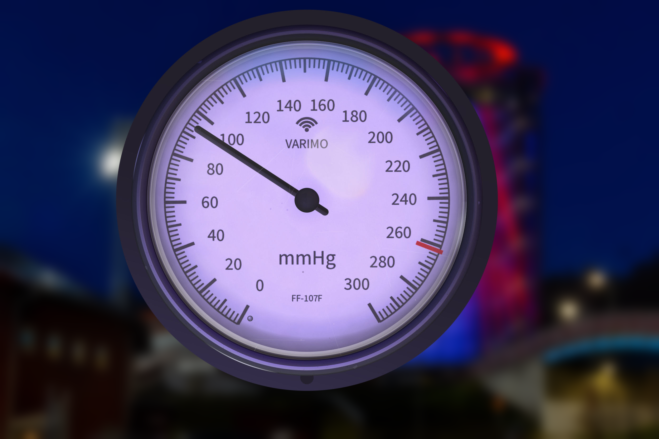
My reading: 94 mmHg
